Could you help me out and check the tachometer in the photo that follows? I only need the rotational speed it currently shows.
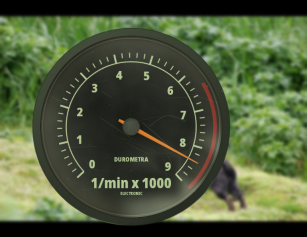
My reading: 8400 rpm
